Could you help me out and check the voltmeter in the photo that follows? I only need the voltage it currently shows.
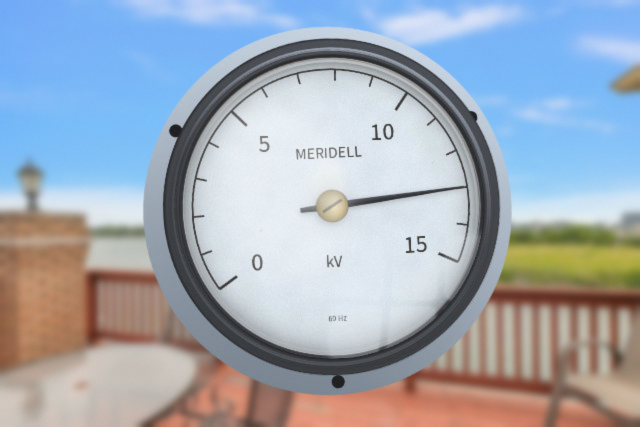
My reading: 13 kV
